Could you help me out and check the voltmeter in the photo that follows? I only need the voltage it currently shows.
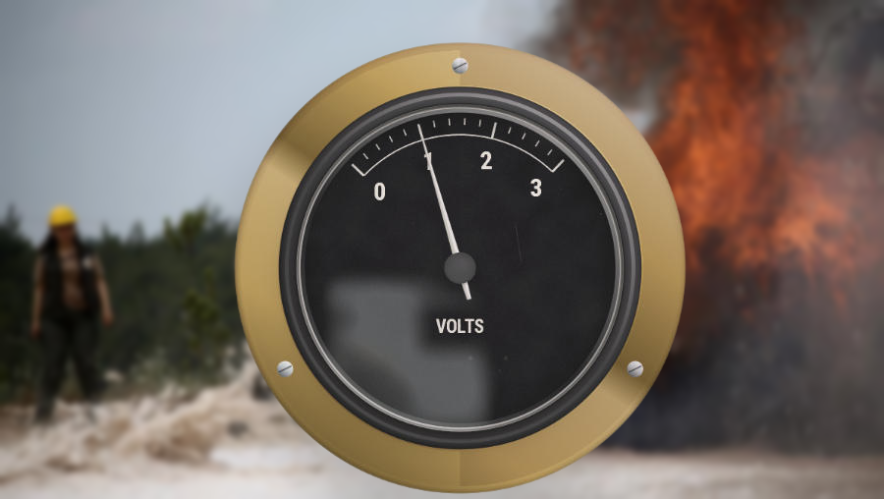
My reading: 1 V
